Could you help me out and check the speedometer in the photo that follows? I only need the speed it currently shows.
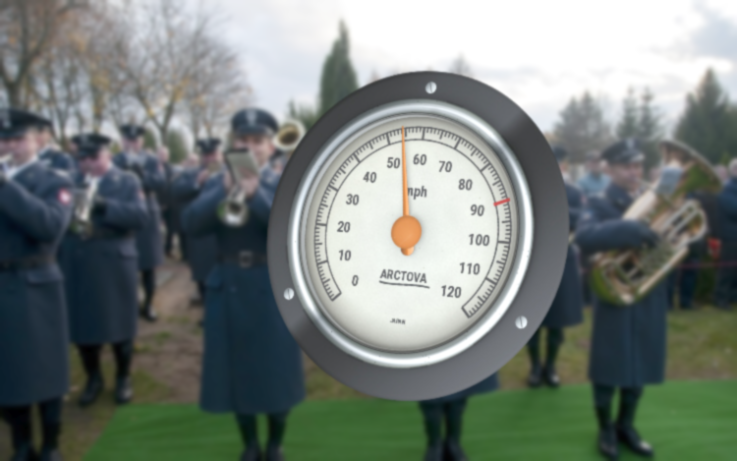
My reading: 55 mph
